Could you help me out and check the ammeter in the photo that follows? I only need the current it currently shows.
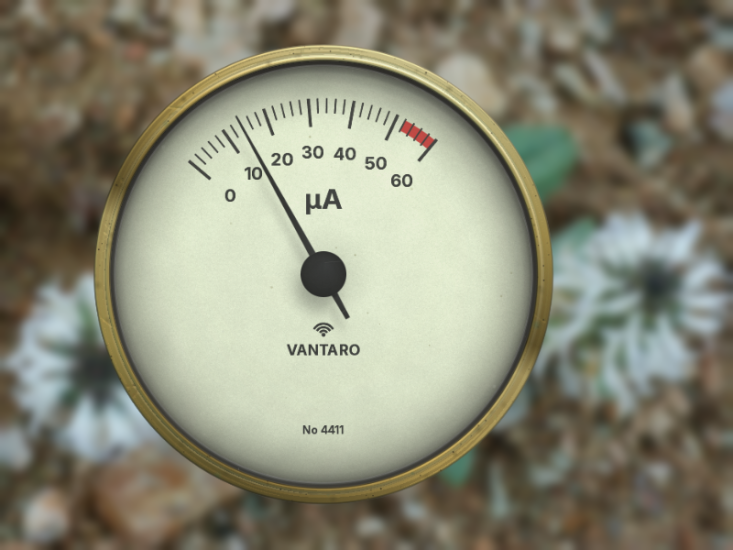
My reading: 14 µA
